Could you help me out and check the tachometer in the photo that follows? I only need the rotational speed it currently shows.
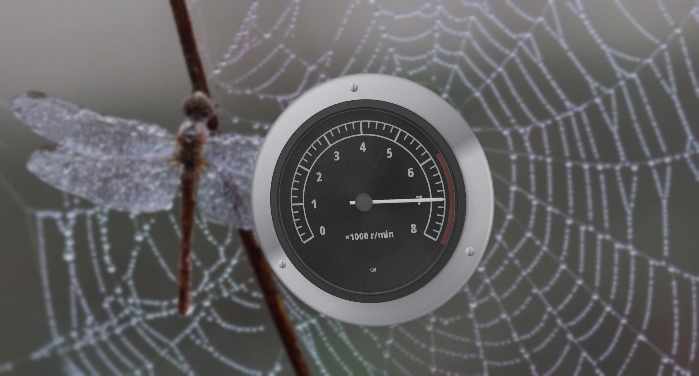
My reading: 7000 rpm
